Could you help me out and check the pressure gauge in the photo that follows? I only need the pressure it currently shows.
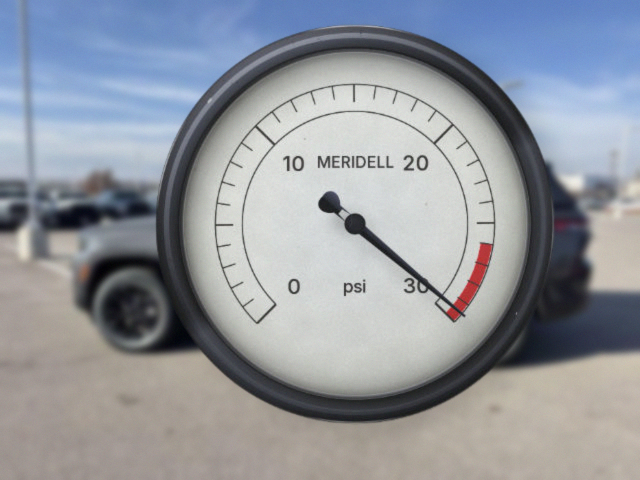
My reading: 29.5 psi
